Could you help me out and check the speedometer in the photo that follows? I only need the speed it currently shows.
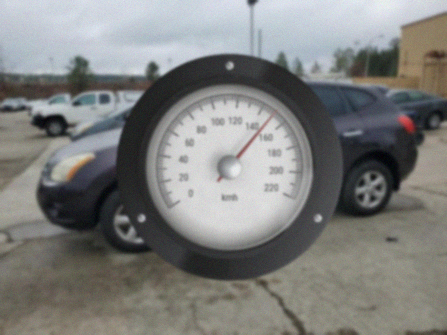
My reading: 150 km/h
